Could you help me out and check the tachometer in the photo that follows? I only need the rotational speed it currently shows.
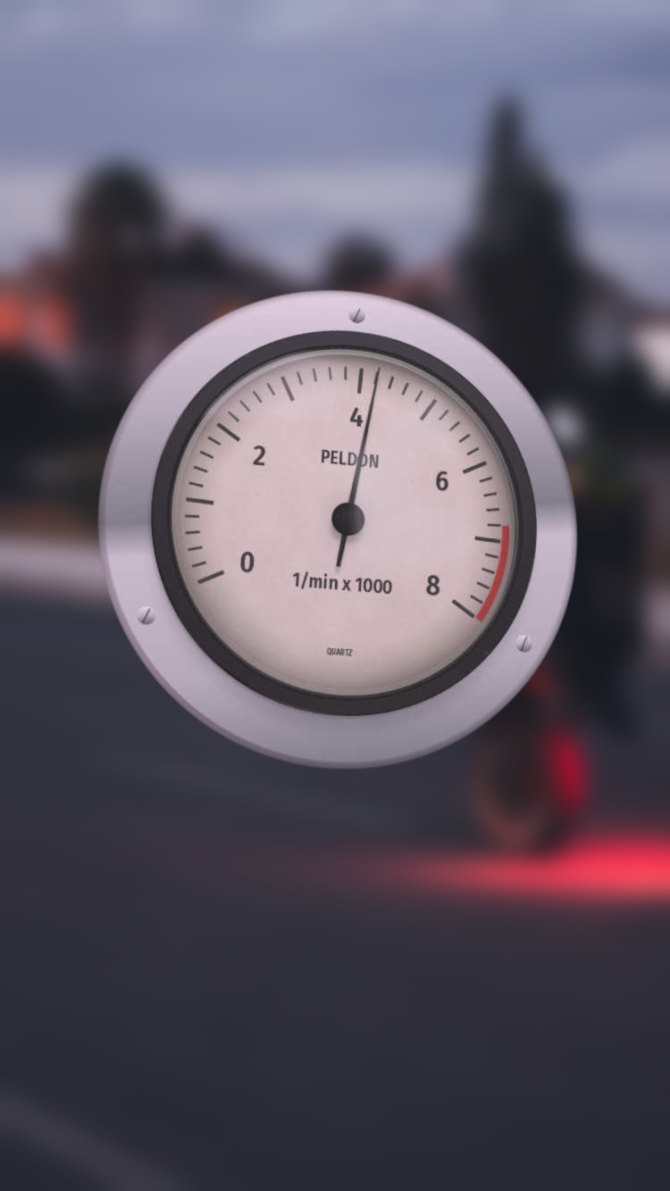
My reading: 4200 rpm
